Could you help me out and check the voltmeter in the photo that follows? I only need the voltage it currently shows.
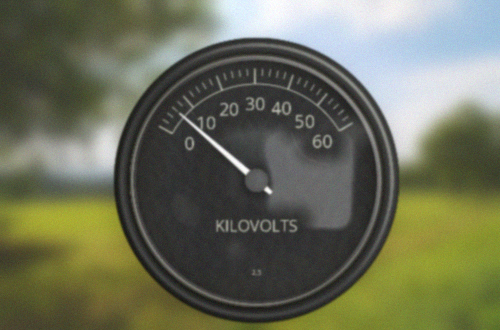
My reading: 6 kV
